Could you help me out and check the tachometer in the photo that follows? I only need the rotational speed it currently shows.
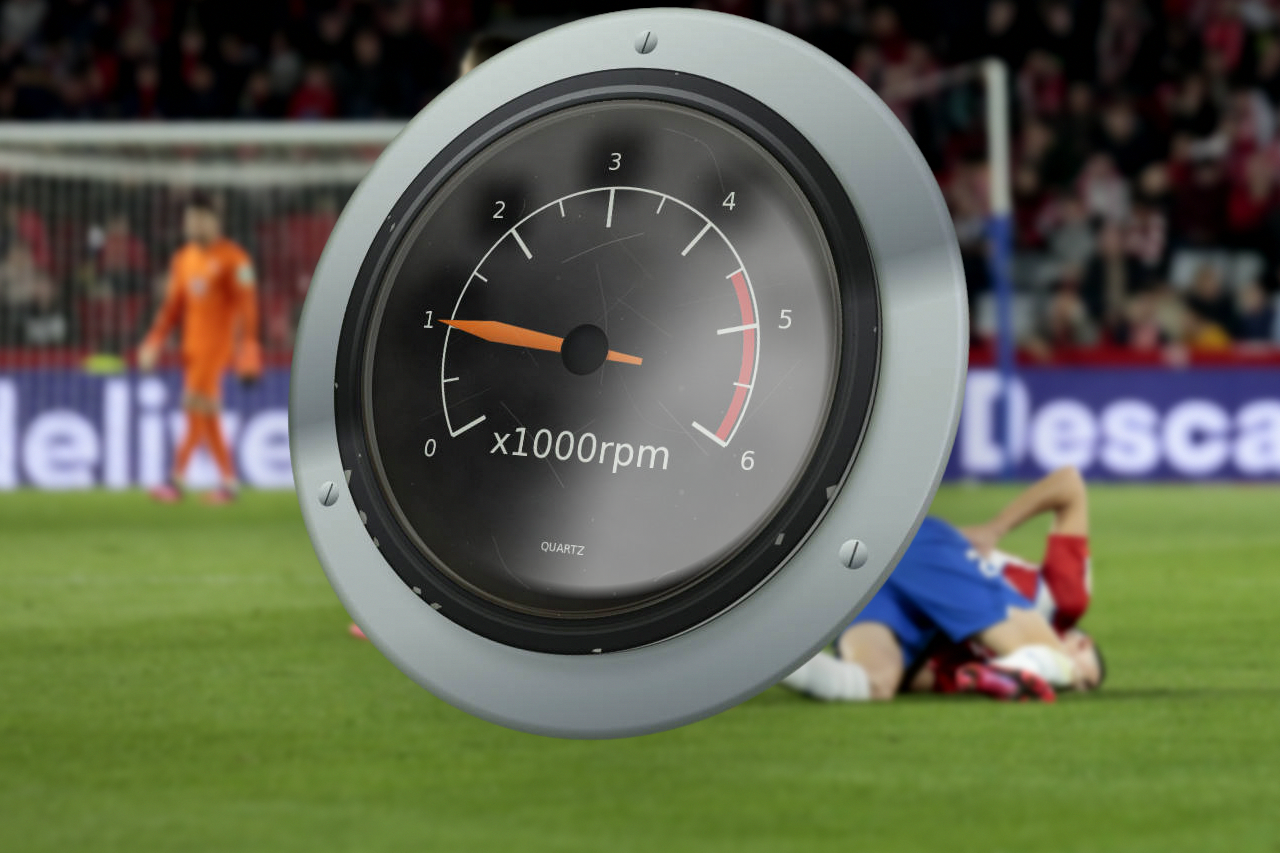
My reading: 1000 rpm
